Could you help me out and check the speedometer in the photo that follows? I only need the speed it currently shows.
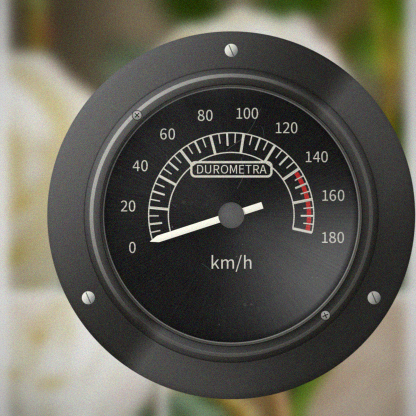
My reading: 0 km/h
